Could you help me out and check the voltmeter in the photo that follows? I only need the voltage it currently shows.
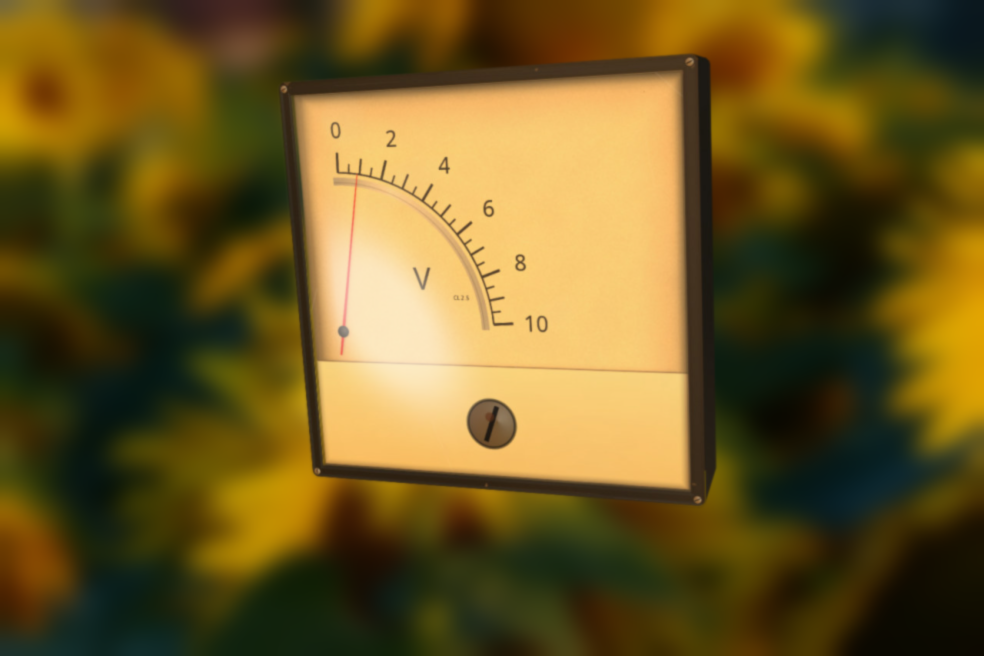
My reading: 1 V
